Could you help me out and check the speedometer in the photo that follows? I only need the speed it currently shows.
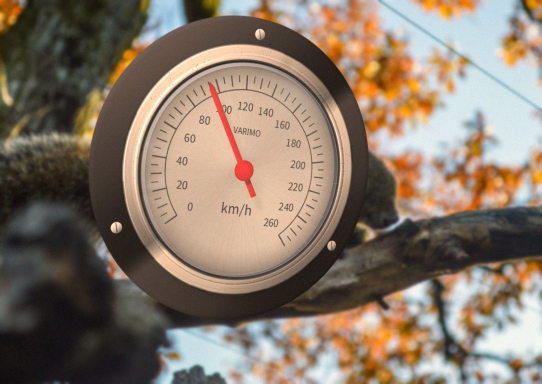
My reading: 95 km/h
